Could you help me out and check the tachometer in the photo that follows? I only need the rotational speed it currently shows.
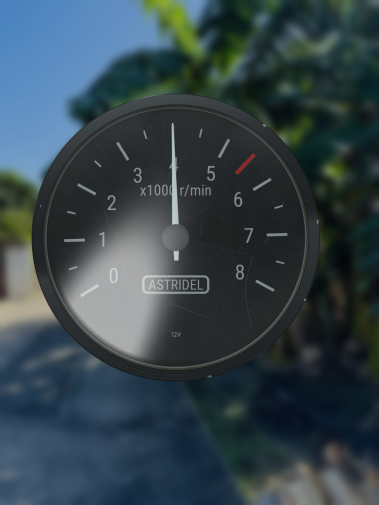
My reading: 4000 rpm
